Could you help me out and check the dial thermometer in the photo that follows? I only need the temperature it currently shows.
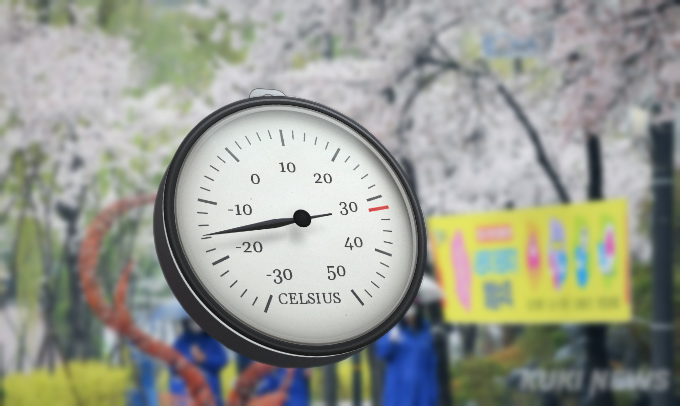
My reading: -16 °C
